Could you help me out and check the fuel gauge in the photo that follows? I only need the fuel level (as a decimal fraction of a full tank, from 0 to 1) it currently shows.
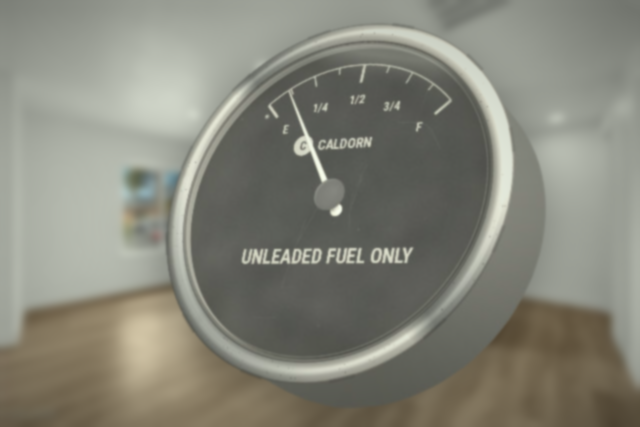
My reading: 0.125
